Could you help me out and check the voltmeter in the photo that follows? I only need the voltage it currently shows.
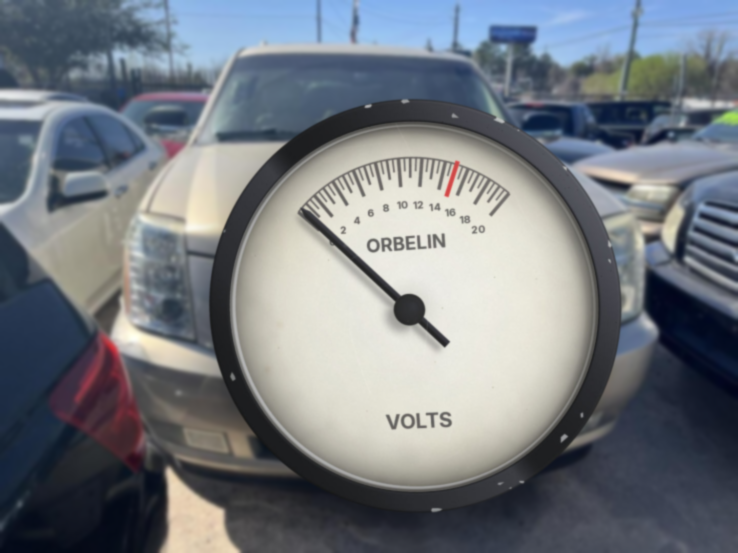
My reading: 0.5 V
